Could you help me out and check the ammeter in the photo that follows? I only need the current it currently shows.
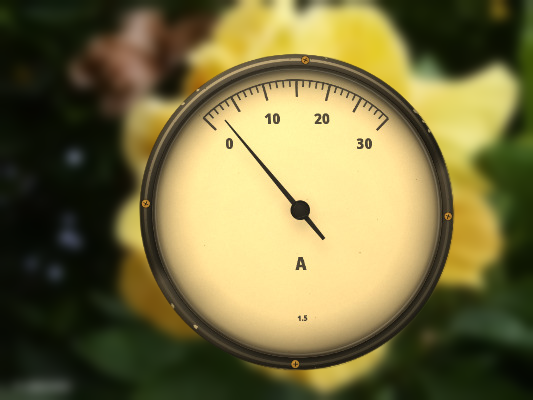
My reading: 2 A
